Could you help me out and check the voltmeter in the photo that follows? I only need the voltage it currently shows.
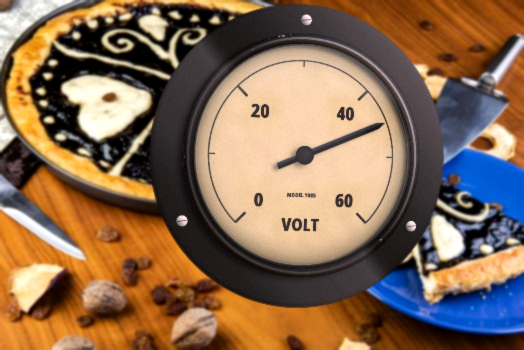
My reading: 45 V
